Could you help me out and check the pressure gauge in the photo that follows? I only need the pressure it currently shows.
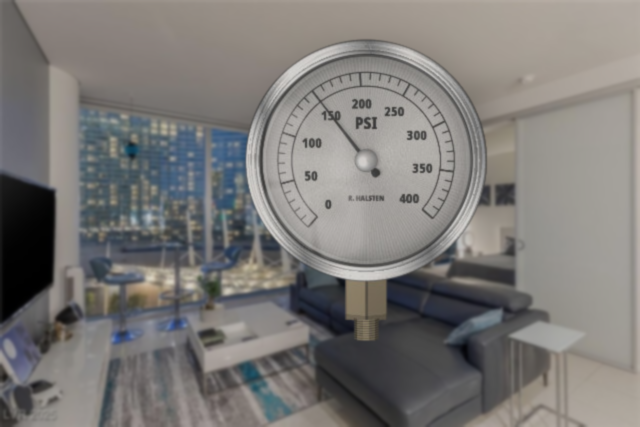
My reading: 150 psi
